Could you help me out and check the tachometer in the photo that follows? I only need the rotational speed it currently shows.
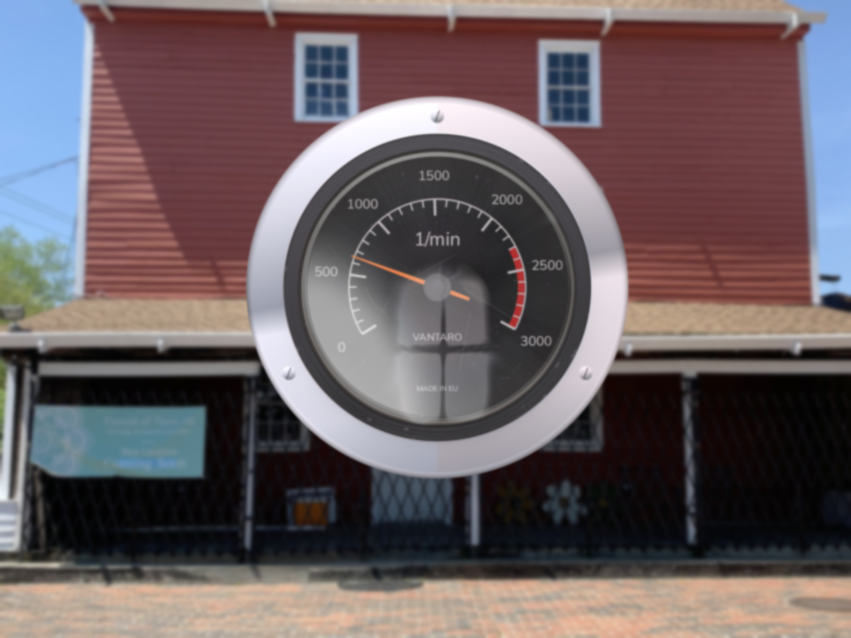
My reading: 650 rpm
